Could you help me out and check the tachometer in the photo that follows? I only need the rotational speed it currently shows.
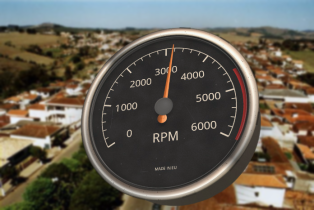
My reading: 3200 rpm
